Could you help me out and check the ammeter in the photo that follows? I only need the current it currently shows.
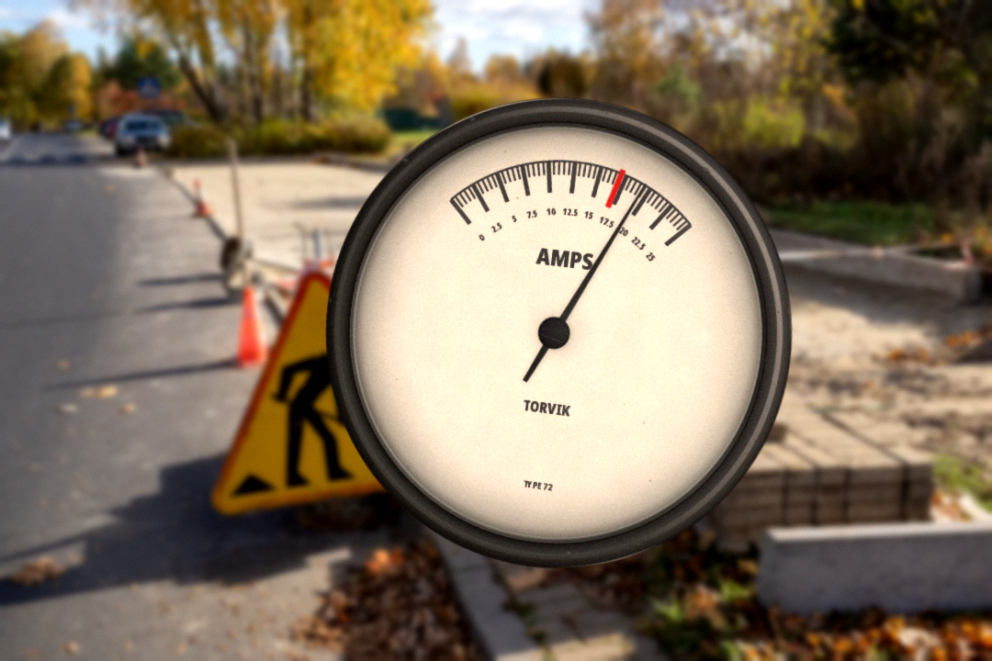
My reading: 19.5 A
